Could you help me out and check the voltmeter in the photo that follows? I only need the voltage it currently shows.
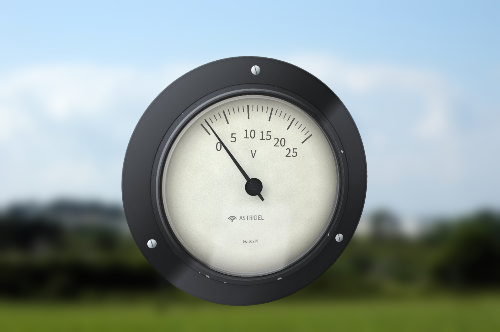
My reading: 1 V
